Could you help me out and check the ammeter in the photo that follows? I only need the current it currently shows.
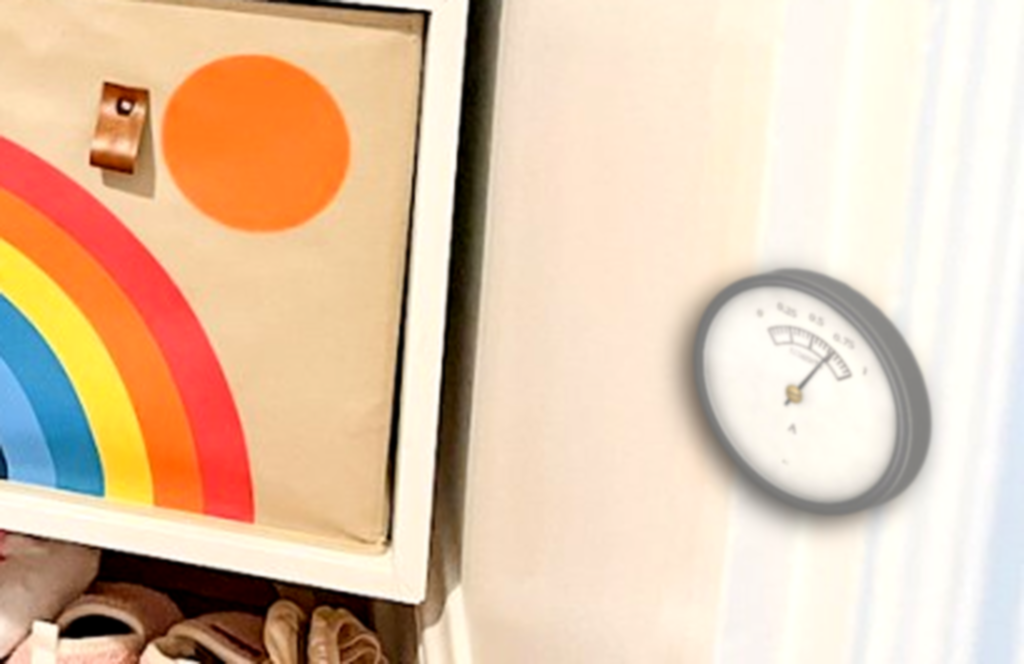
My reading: 0.75 A
